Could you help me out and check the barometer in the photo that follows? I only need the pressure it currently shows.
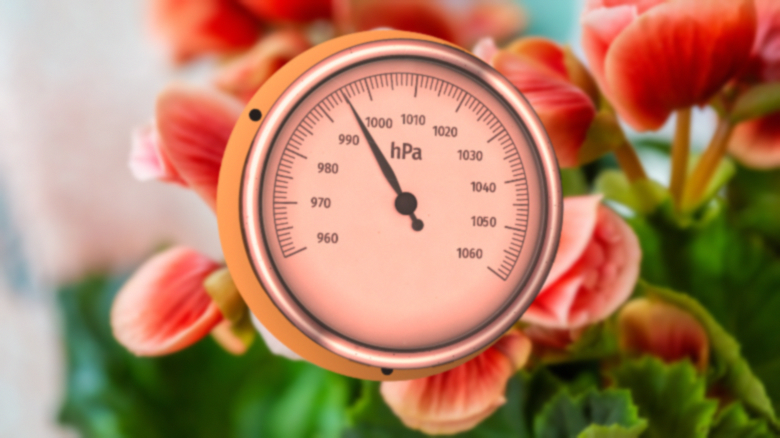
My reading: 995 hPa
